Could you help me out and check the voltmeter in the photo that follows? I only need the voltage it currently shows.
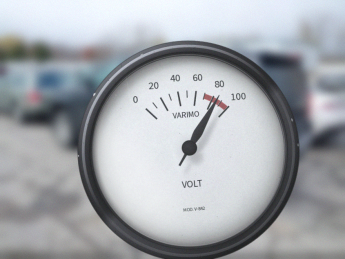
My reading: 85 V
